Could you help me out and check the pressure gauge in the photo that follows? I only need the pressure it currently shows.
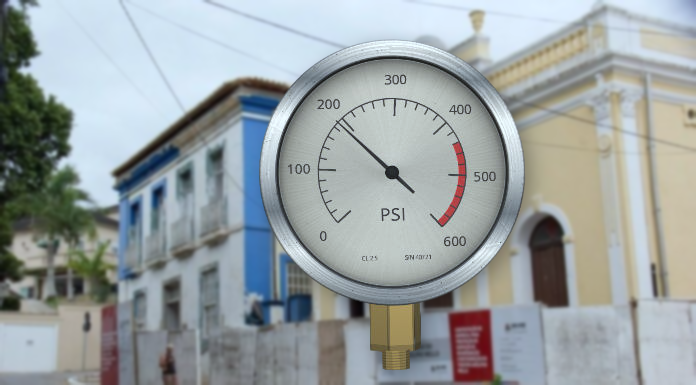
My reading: 190 psi
